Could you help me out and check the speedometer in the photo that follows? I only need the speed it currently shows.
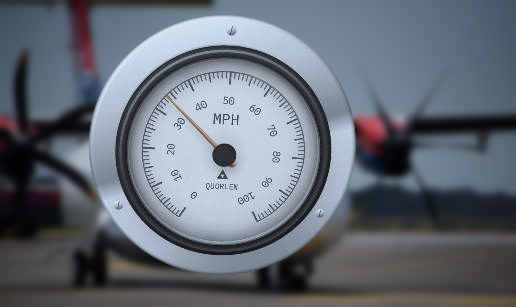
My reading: 34 mph
